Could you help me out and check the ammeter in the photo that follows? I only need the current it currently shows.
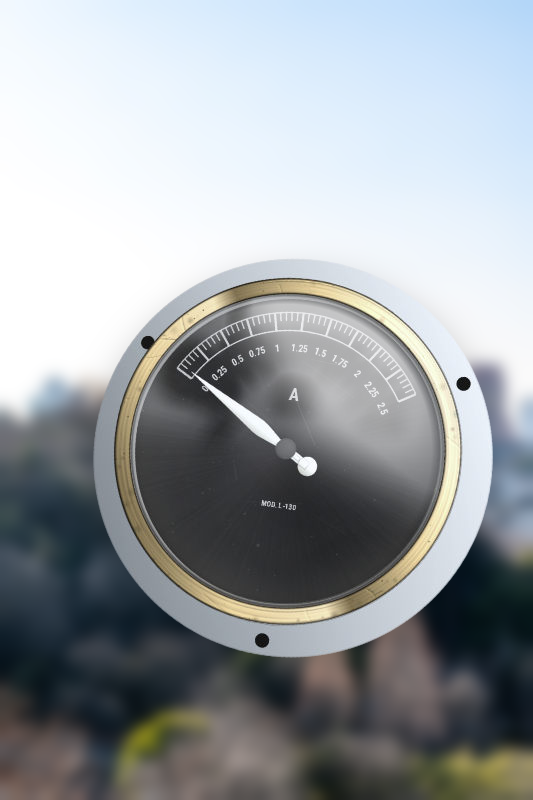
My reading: 0.05 A
